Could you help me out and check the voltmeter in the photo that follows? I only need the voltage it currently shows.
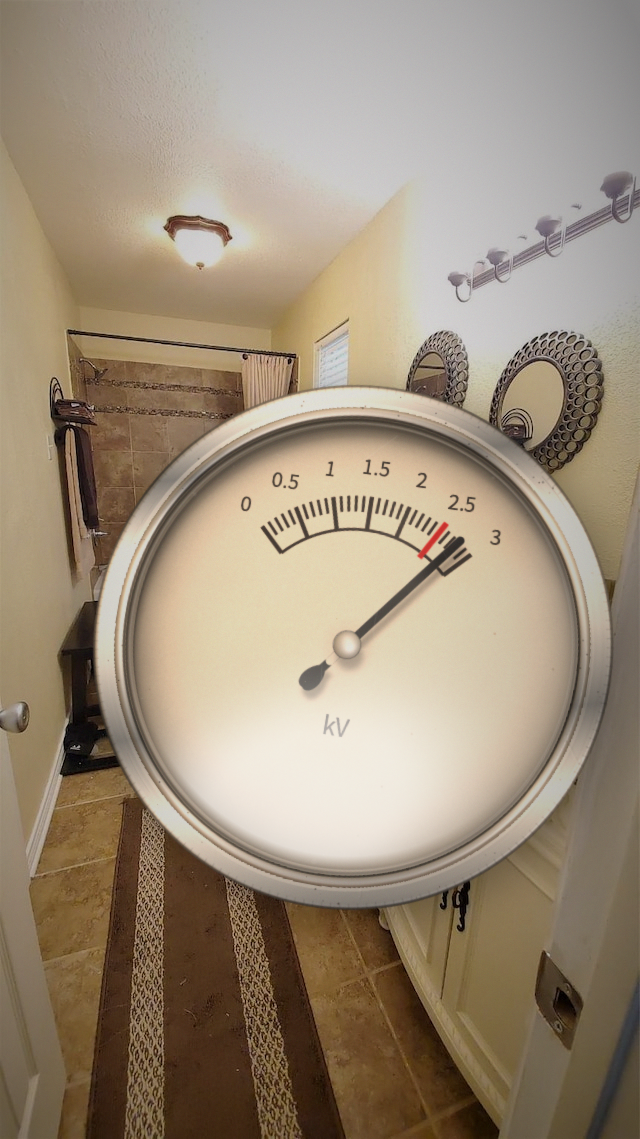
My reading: 2.8 kV
